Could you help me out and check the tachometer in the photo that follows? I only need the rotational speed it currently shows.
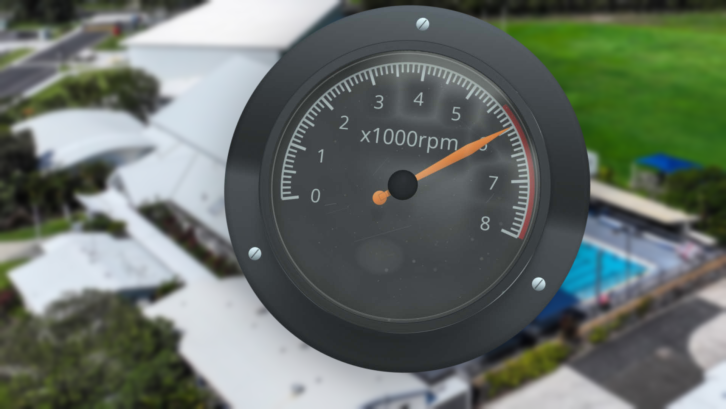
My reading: 6000 rpm
